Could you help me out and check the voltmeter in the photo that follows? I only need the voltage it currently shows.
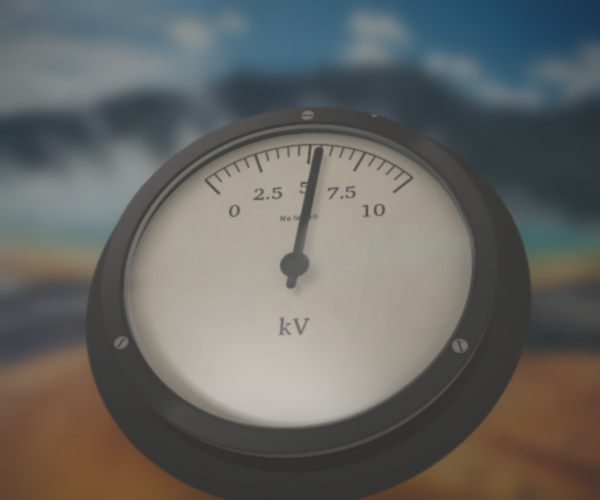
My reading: 5.5 kV
